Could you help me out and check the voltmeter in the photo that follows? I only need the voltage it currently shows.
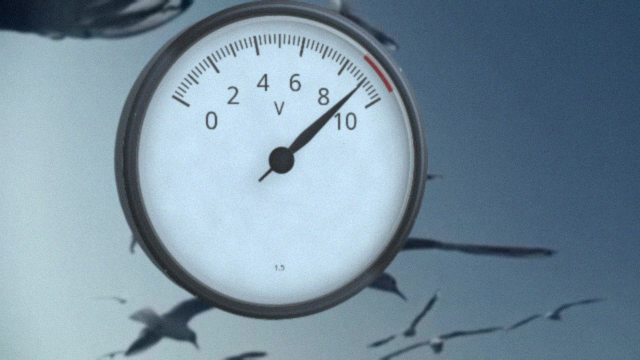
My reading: 9 V
